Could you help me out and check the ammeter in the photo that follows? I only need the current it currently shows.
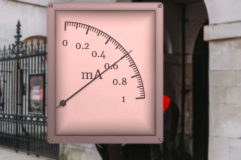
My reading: 0.6 mA
